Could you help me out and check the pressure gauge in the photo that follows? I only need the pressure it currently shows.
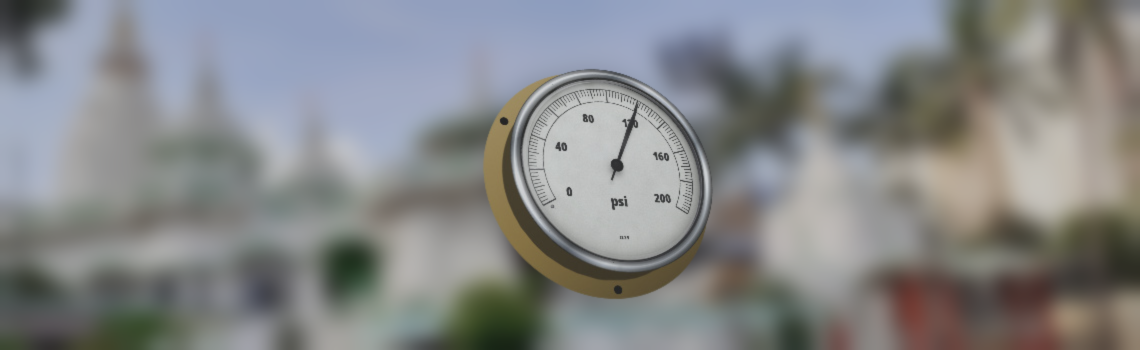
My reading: 120 psi
